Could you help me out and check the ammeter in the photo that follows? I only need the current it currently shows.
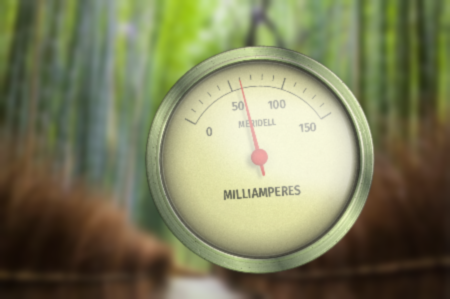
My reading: 60 mA
